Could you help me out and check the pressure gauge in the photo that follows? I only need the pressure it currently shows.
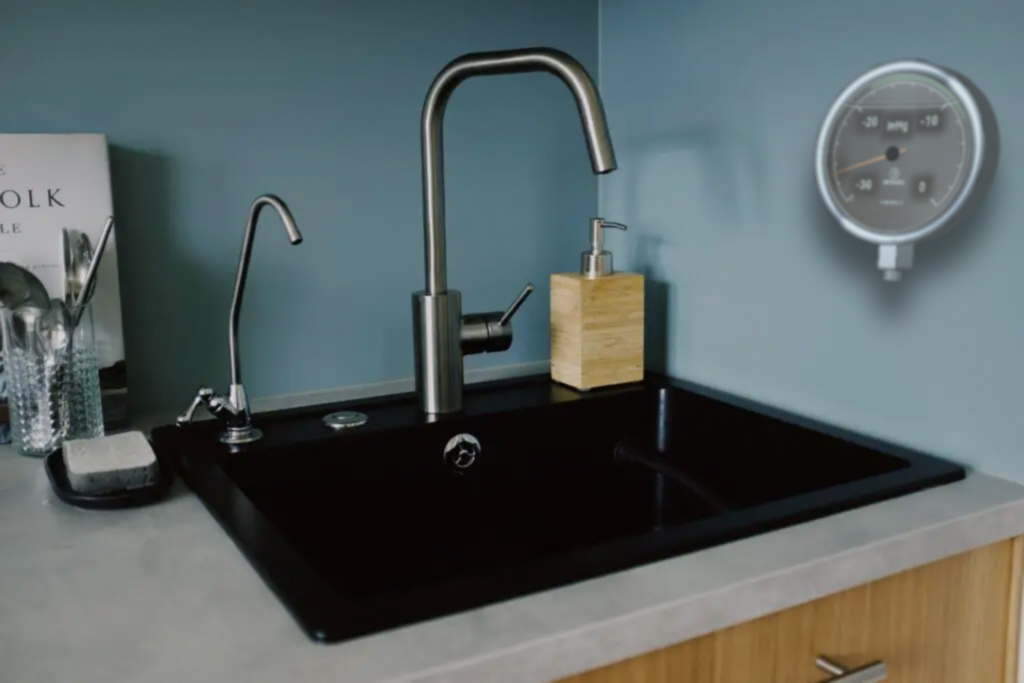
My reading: -27 inHg
